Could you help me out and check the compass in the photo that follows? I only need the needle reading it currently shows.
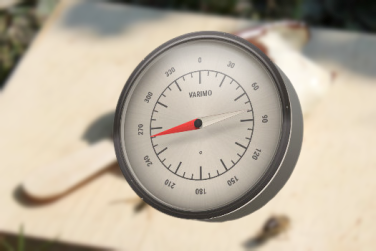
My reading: 260 °
